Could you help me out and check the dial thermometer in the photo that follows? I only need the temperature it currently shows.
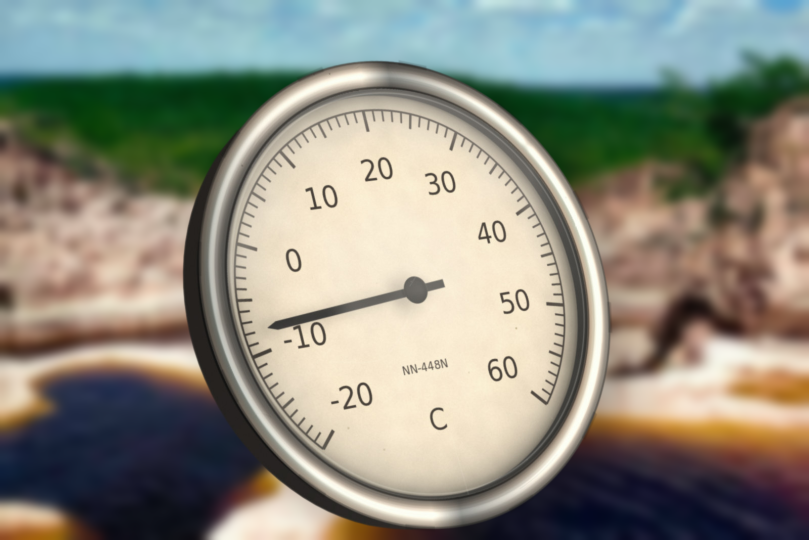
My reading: -8 °C
